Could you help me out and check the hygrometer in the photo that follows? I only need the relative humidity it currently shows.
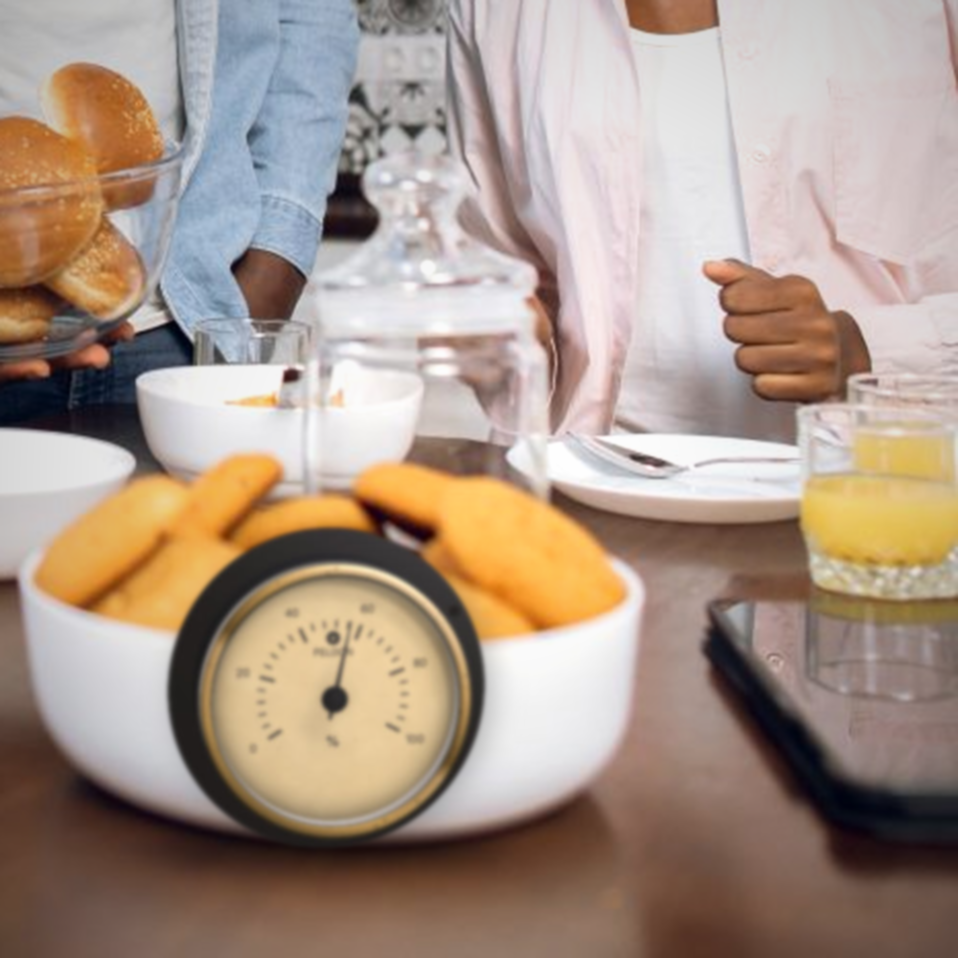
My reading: 56 %
